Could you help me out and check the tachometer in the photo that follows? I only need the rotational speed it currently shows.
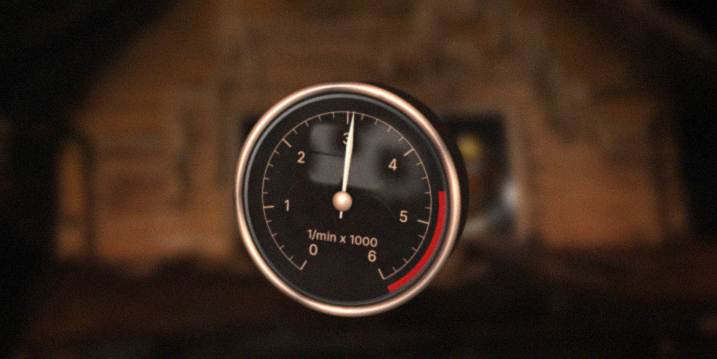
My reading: 3100 rpm
